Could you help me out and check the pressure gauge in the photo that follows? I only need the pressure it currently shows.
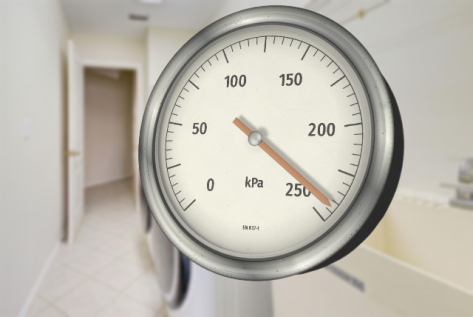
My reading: 242.5 kPa
